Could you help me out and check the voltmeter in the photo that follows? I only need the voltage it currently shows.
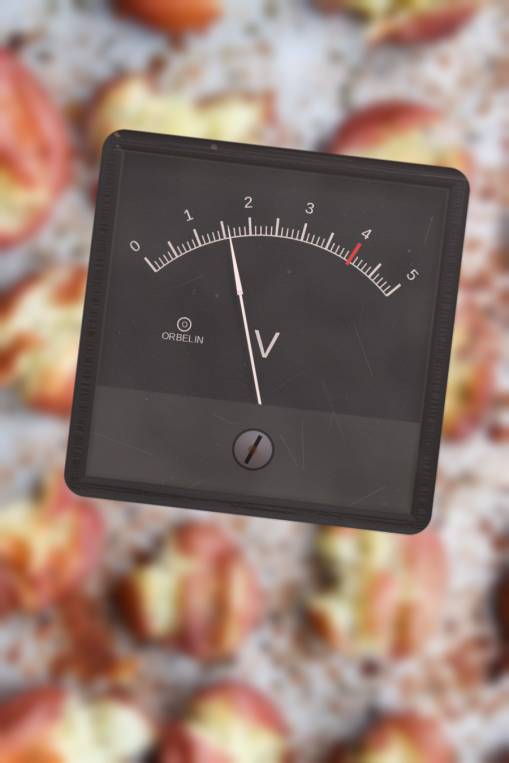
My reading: 1.6 V
